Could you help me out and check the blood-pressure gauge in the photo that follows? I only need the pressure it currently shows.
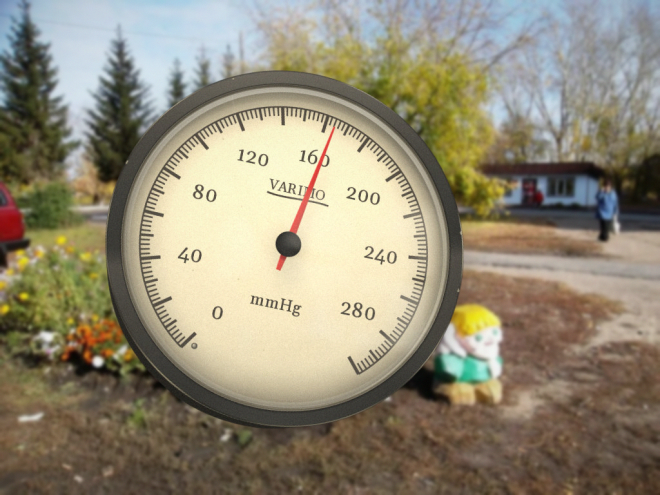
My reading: 164 mmHg
